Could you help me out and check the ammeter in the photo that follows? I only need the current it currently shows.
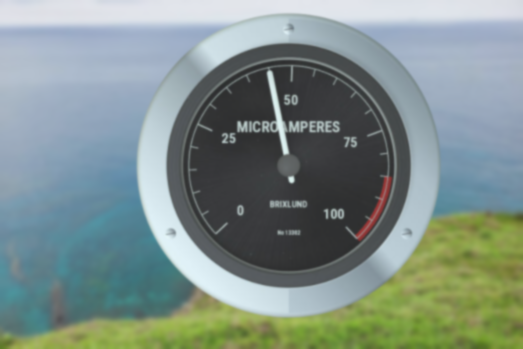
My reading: 45 µA
